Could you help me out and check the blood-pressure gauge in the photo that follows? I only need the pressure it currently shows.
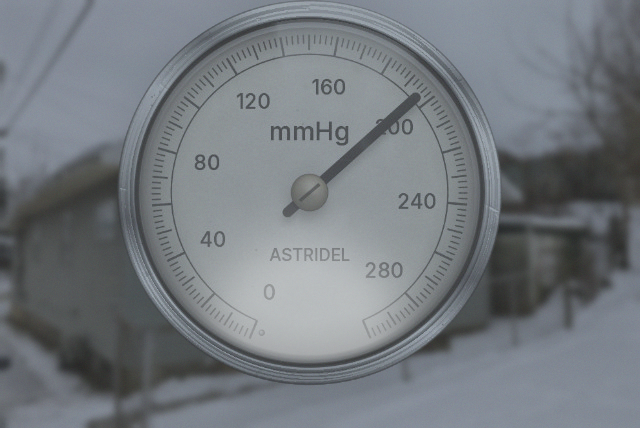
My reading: 196 mmHg
